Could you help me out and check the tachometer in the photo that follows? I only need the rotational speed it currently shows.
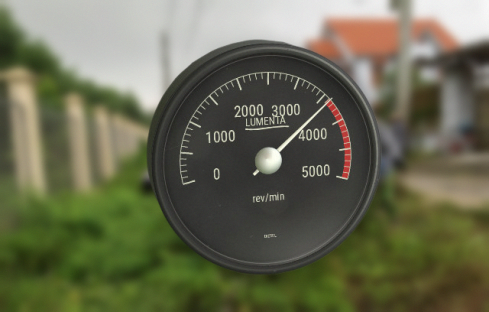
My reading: 3600 rpm
